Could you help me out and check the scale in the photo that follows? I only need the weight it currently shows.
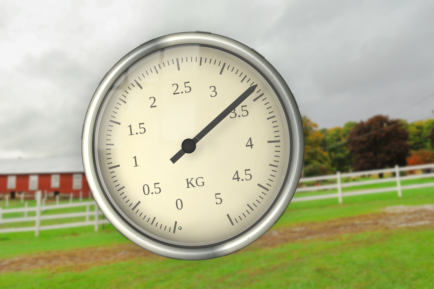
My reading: 3.4 kg
